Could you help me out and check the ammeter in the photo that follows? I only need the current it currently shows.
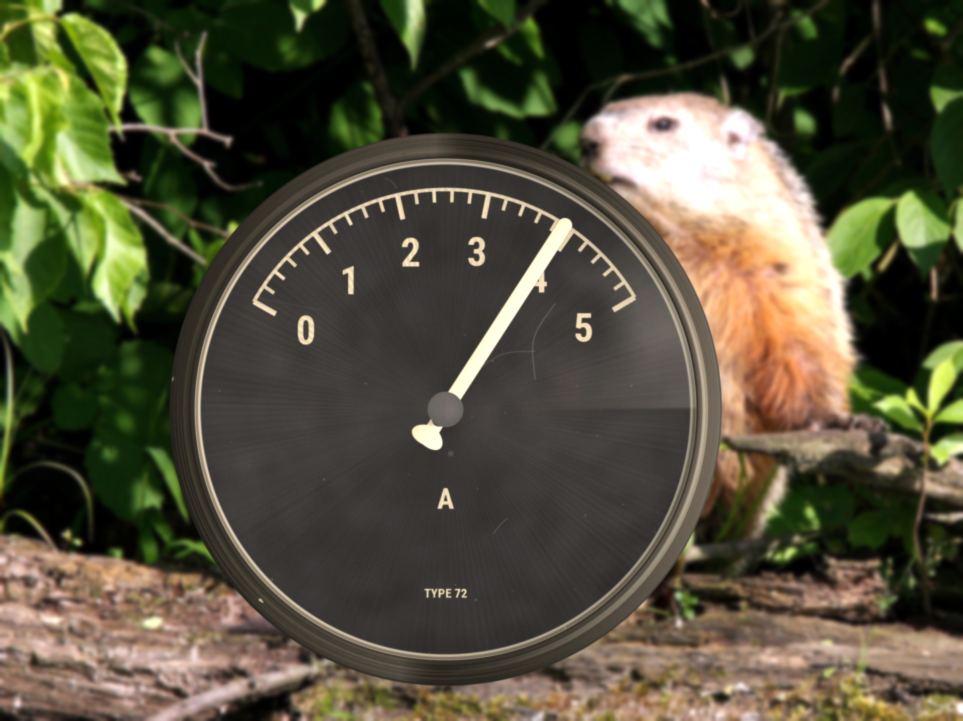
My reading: 3.9 A
